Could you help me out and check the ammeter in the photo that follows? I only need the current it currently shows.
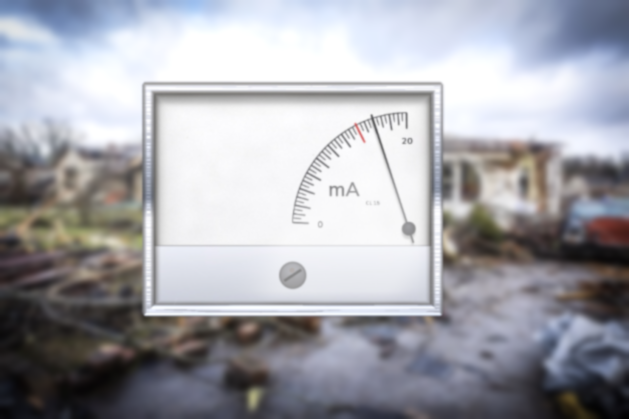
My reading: 16 mA
